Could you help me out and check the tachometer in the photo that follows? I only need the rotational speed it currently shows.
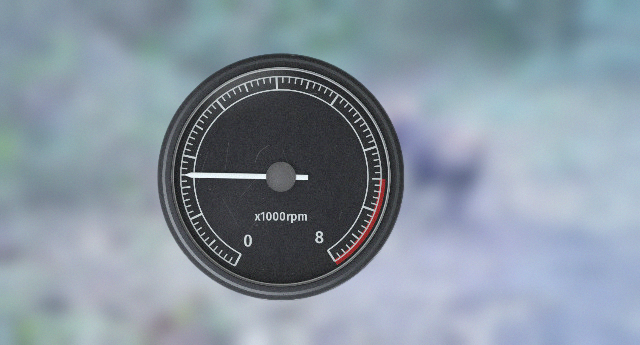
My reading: 1700 rpm
